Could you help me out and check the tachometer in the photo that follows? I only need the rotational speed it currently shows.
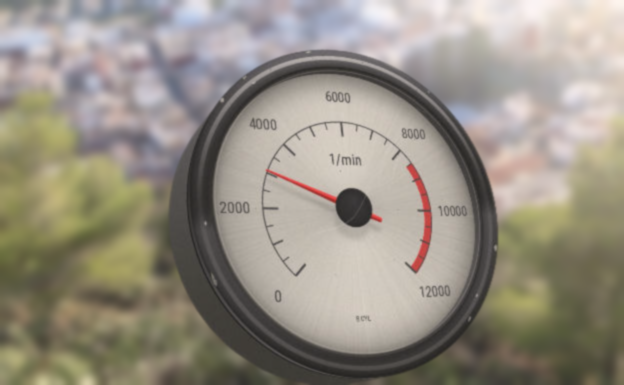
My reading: 3000 rpm
